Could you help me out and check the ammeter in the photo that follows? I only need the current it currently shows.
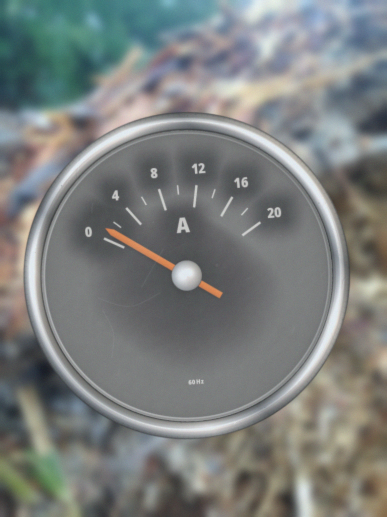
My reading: 1 A
